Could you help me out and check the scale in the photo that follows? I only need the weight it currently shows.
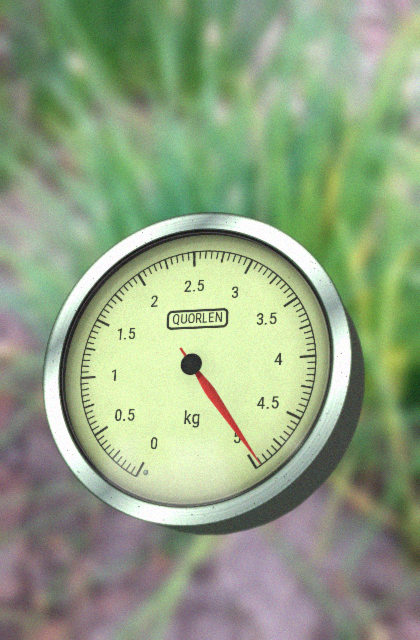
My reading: 4.95 kg
